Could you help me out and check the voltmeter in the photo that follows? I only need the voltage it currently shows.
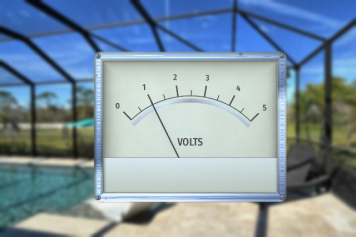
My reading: 1 V
